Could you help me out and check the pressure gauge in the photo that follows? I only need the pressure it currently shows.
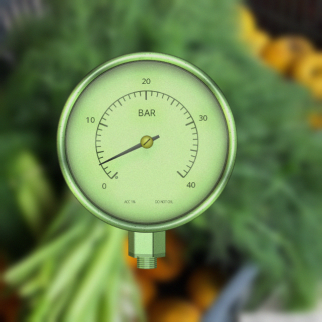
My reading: 3 bar
